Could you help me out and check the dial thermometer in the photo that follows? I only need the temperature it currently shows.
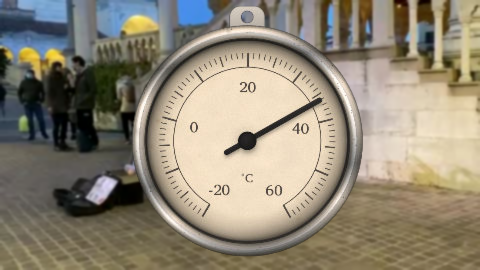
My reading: 36 °C
